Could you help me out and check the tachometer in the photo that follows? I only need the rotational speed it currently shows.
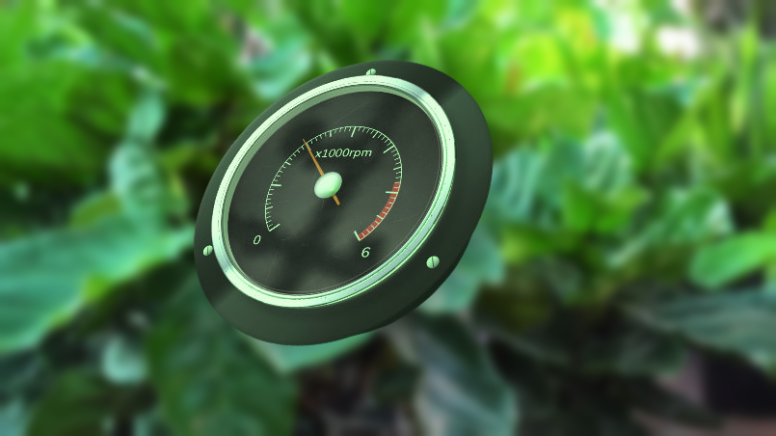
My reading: 2000 rpm
